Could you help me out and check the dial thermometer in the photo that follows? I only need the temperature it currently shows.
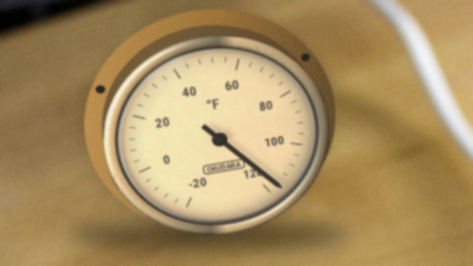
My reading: 116 °F
